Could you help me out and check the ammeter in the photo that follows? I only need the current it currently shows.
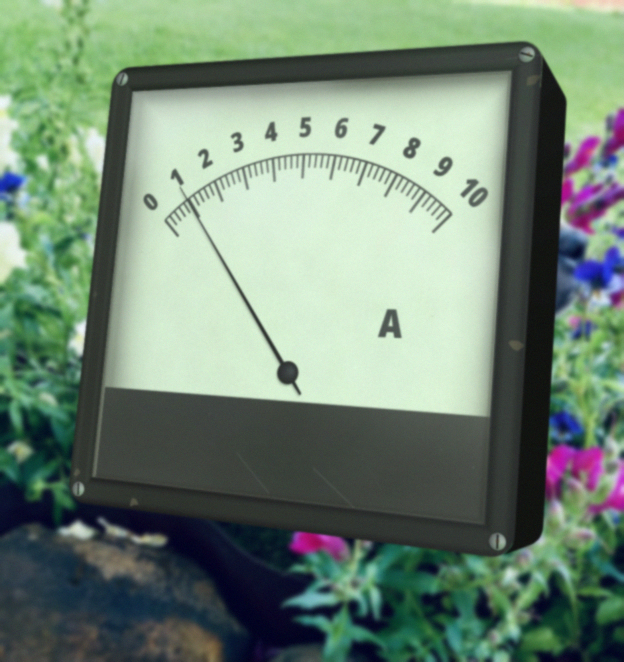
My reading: 1 A
